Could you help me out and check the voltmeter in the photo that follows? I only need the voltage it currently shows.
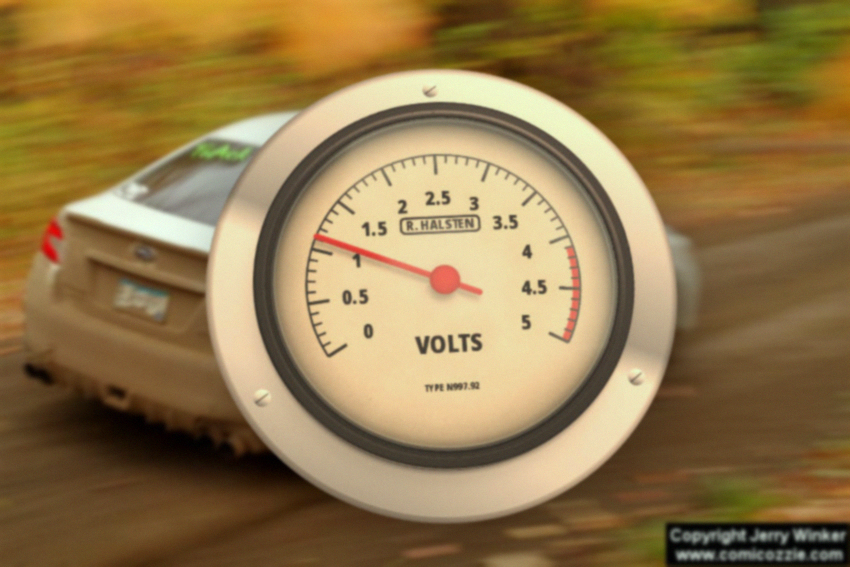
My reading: 1.1 V
